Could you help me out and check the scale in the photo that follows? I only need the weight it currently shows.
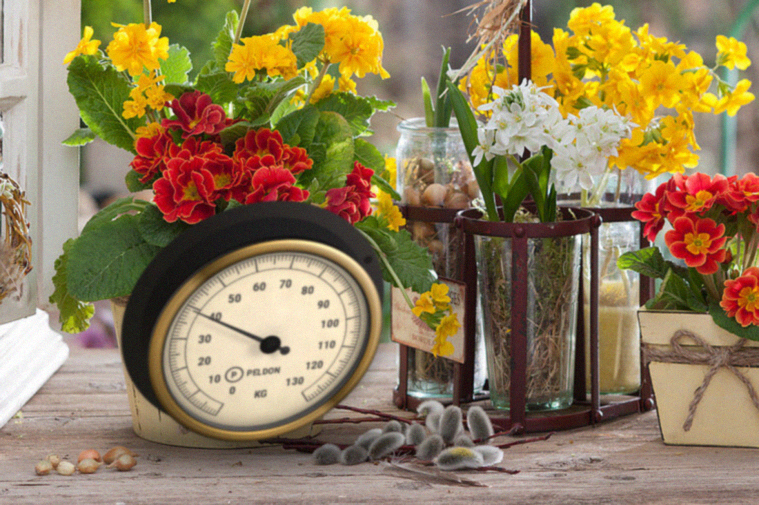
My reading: 40 kg
